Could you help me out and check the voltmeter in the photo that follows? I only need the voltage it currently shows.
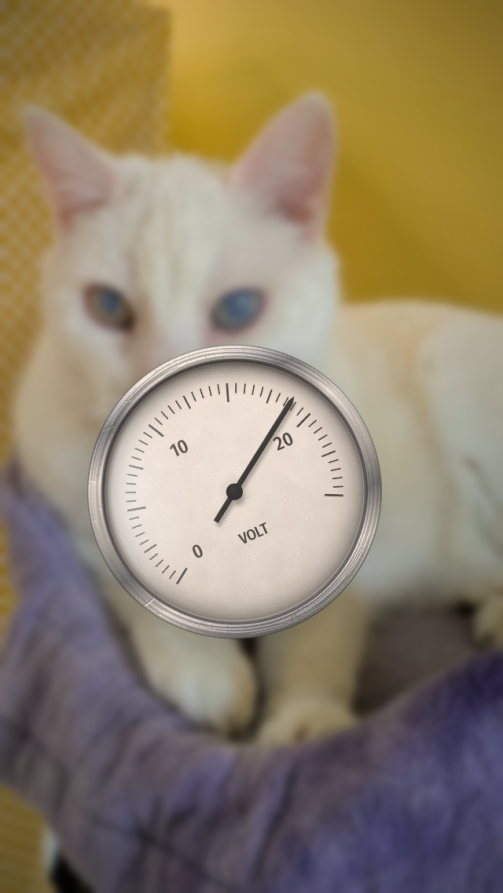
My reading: 18.75 V
